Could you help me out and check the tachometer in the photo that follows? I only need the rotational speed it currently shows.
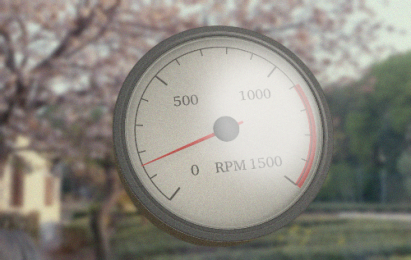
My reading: 150 rpm
